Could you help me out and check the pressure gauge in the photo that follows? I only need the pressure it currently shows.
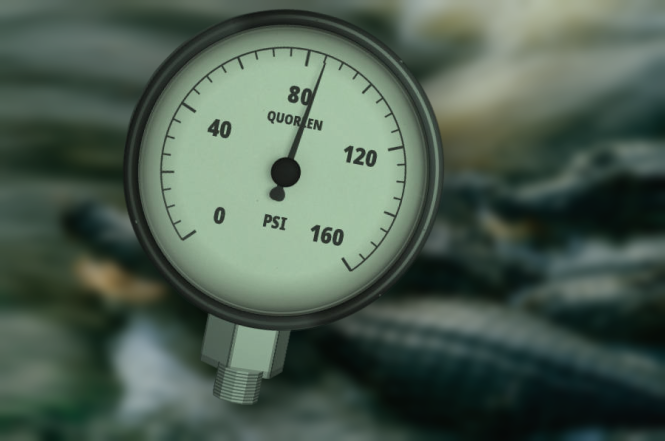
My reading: 85 psi
